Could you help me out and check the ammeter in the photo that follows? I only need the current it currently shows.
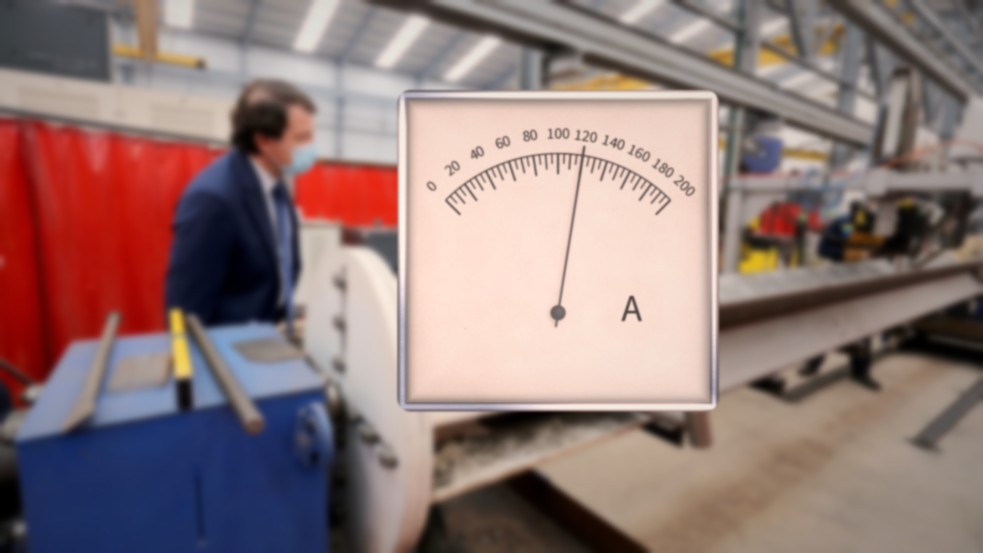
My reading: 120 A
